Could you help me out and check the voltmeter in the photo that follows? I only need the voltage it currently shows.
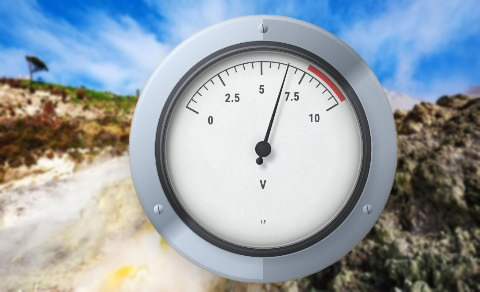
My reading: 6.5 V
